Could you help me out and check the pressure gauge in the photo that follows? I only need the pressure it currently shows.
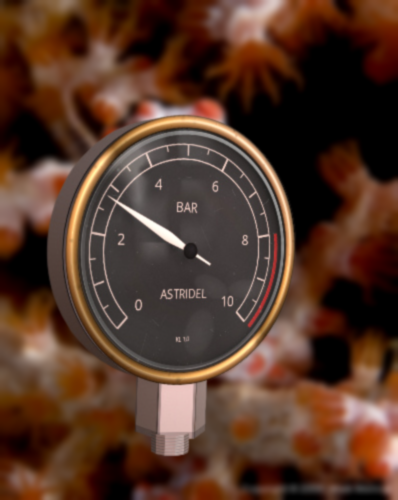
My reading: 2.75 bar
